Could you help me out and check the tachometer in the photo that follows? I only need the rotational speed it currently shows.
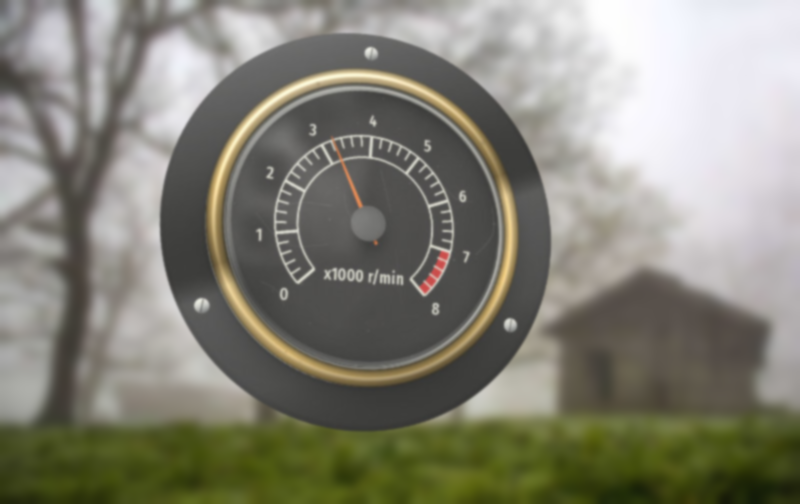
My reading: 3200 rpm
